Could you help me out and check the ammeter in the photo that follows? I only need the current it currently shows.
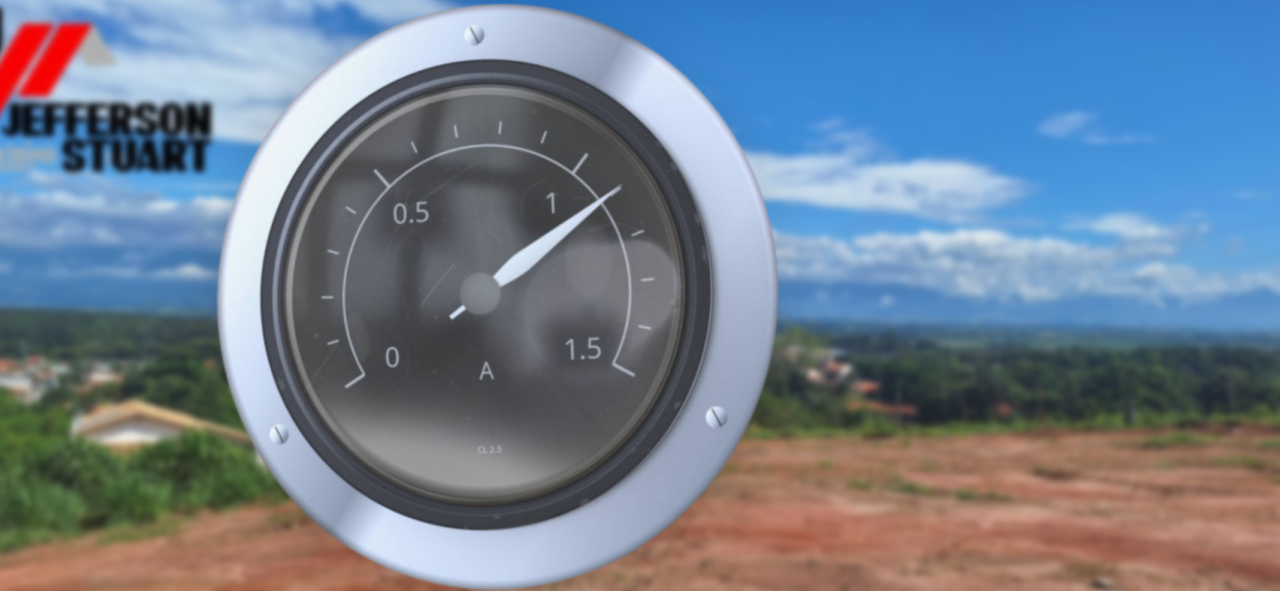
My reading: 1.1 A
